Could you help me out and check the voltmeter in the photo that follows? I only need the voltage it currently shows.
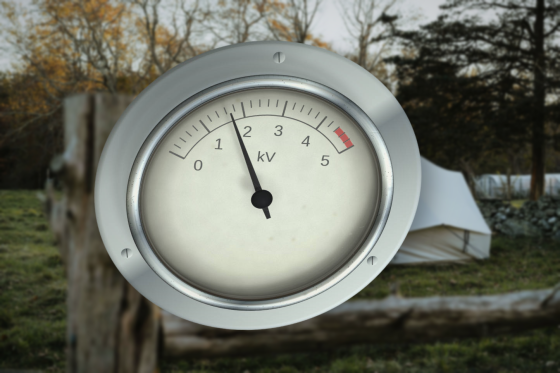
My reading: 1.7 kV
